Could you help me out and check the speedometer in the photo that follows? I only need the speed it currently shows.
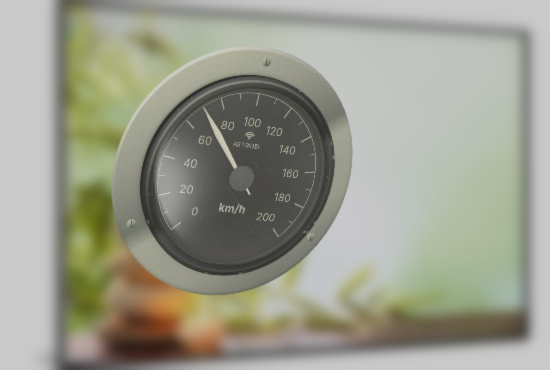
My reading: 70 km/h
